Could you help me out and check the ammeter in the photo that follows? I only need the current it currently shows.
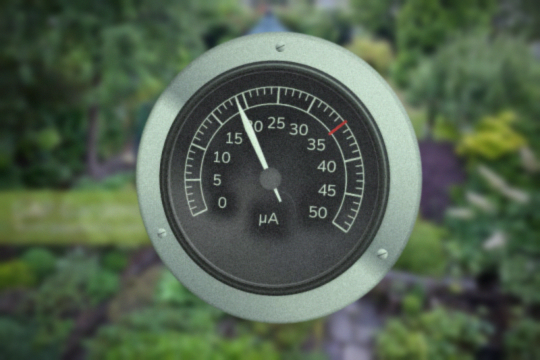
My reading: 19 µA
